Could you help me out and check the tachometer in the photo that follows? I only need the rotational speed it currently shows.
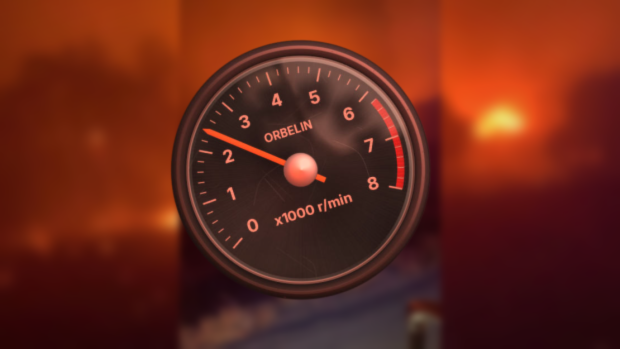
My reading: 2400 rpm
